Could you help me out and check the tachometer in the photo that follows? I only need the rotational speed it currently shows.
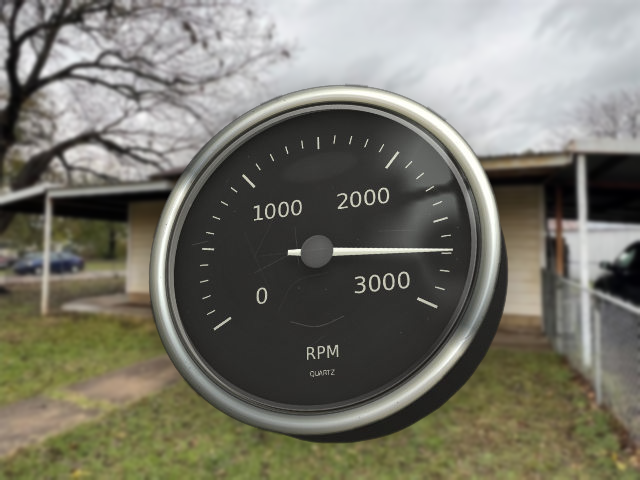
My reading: 2700 rpm
